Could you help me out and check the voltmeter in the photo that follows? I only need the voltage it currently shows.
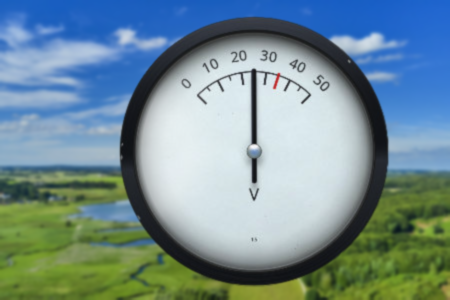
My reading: 25 V
